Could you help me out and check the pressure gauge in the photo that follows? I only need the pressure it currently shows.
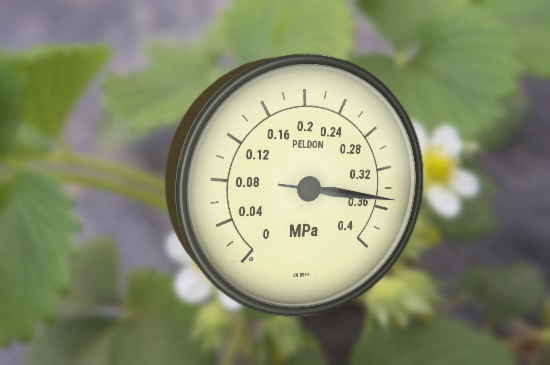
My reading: 0.35 MPa
